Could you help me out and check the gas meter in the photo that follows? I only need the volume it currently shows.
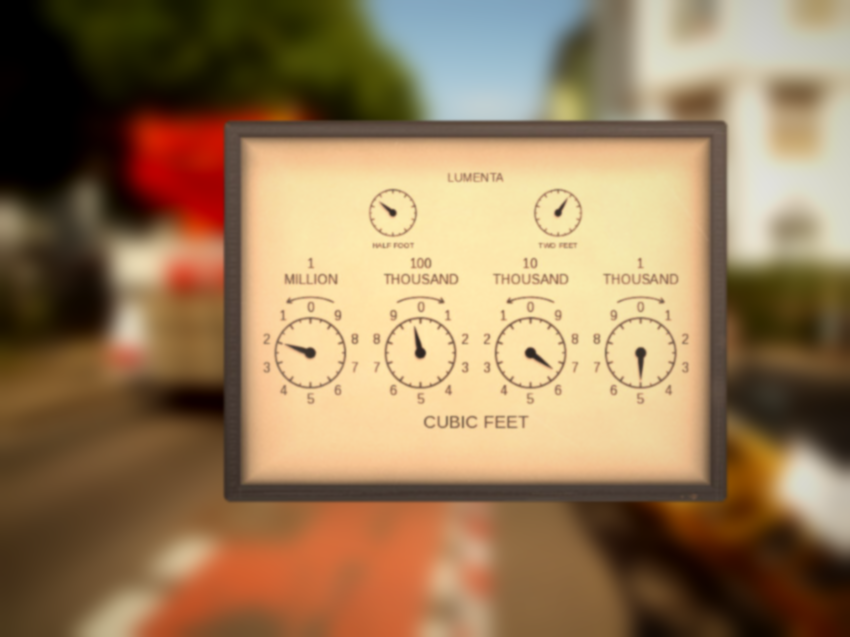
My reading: 196500 ft³
